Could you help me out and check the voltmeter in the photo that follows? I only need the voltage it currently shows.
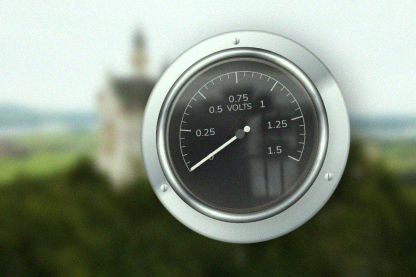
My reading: 0 V
